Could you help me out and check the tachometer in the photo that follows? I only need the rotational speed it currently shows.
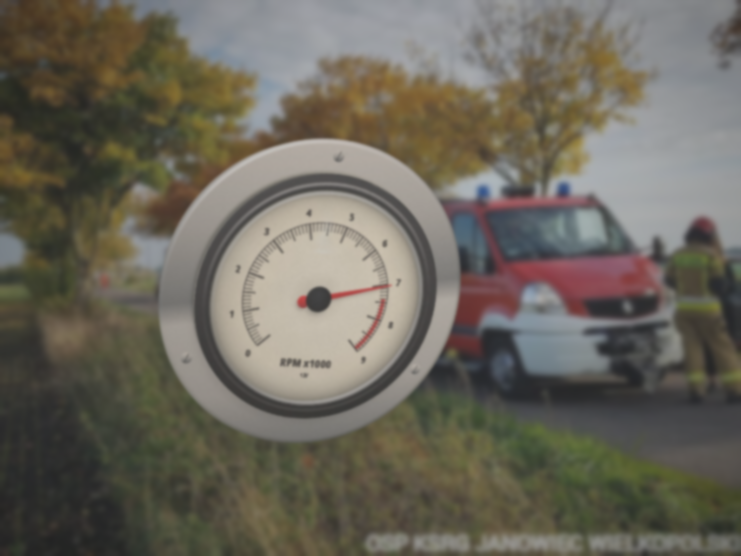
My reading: 7000 rpm
